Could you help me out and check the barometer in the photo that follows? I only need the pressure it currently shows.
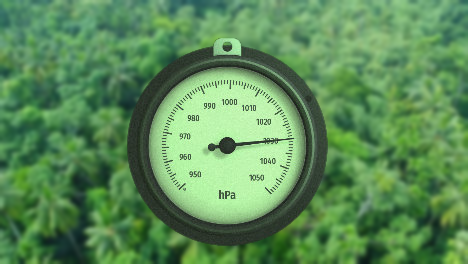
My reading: 1030 hPa
